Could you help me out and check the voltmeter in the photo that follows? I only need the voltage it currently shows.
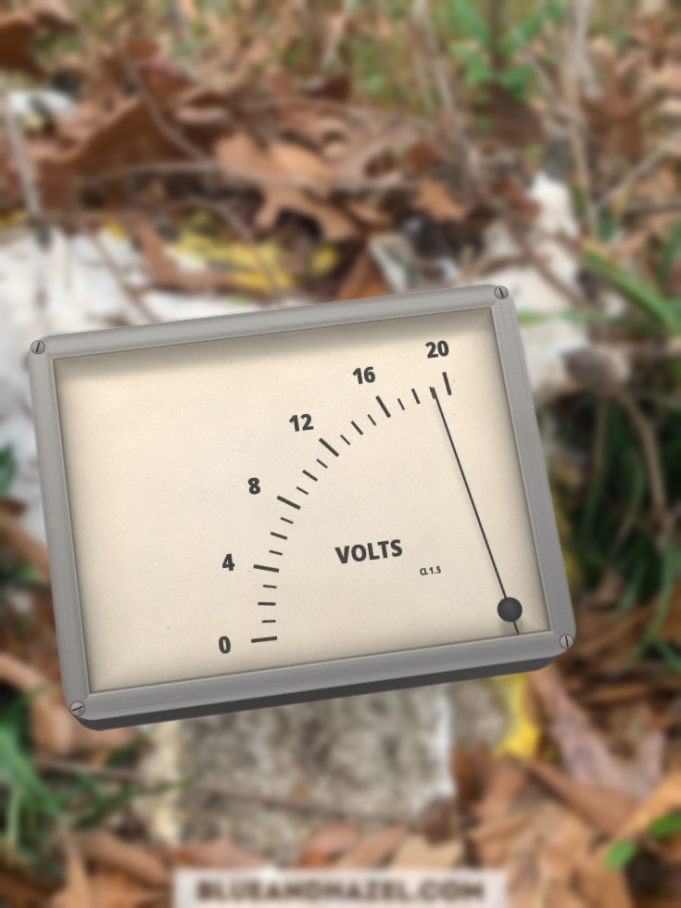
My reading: 19 V
